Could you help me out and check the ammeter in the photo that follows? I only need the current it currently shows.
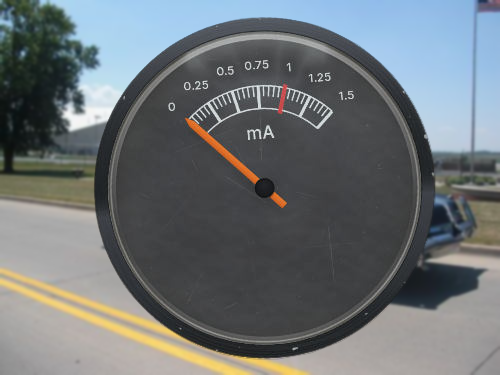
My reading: 0 mA
